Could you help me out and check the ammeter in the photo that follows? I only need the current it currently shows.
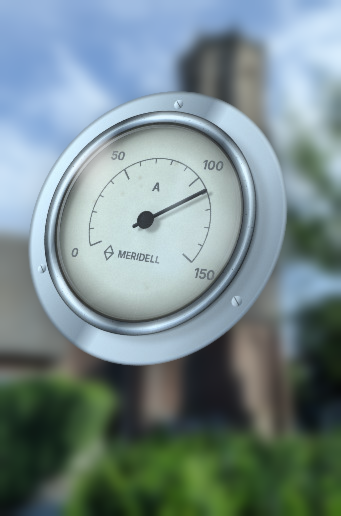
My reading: 110 A
